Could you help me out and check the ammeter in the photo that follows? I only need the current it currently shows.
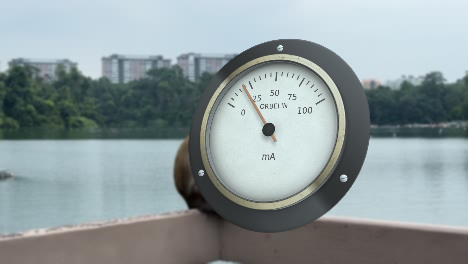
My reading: 20 mA
